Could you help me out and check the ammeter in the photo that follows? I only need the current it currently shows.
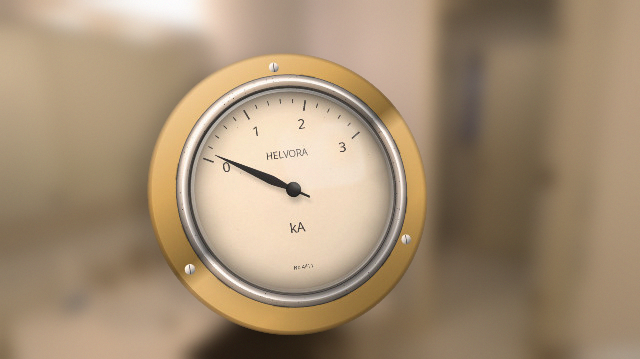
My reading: 0.1 kA
